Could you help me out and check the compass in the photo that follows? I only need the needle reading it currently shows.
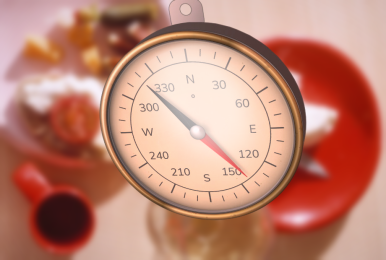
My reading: 140 °
